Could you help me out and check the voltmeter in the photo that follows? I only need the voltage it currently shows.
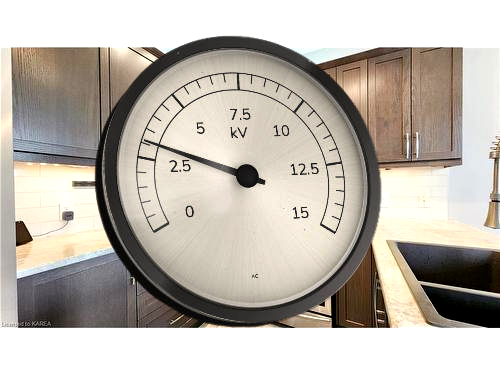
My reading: 3 kV
